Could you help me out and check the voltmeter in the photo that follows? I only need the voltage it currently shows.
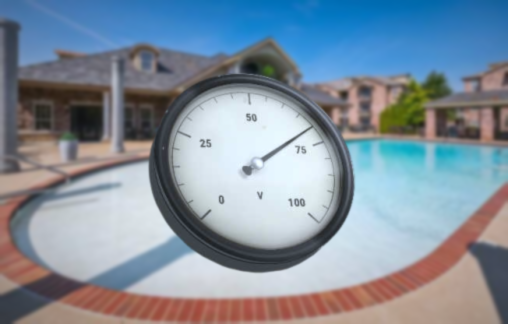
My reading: 70 V
